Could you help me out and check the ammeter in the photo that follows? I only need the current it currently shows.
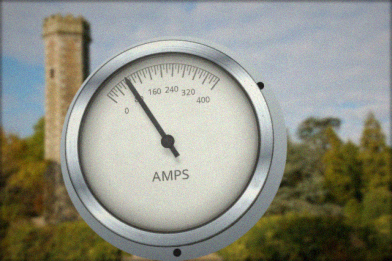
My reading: 80 A
